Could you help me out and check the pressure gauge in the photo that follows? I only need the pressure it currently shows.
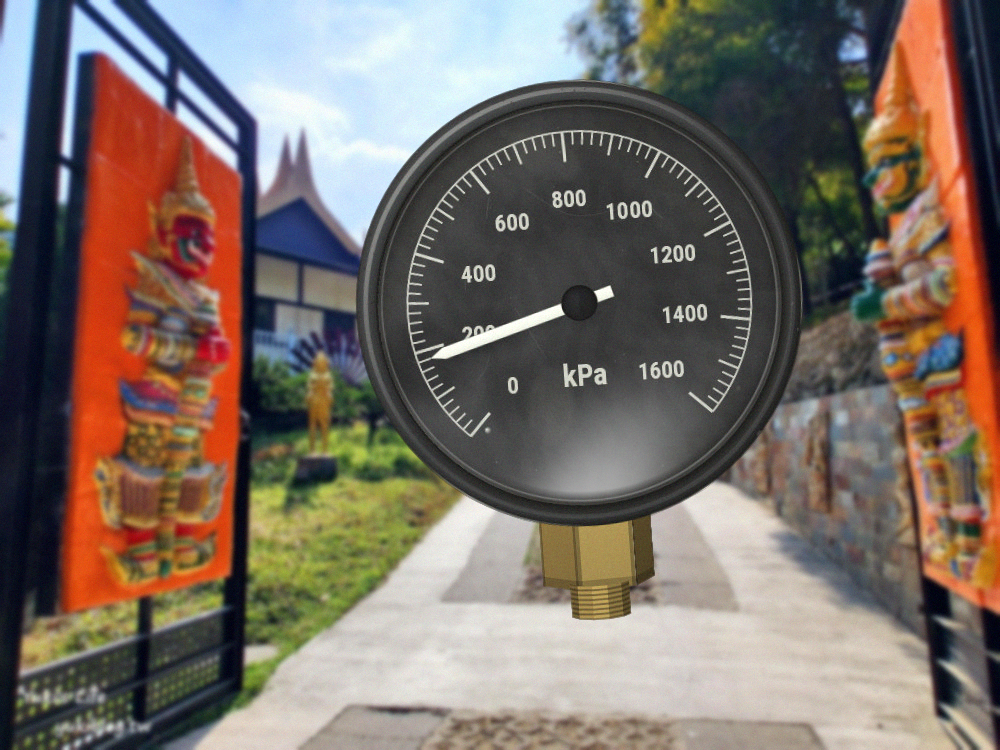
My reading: 180 kPa
